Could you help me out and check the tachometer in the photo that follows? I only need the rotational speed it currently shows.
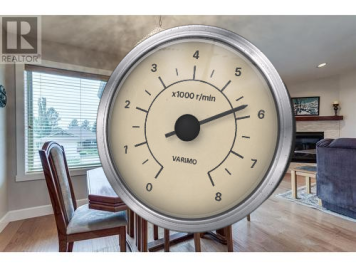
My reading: 5750 rpm
